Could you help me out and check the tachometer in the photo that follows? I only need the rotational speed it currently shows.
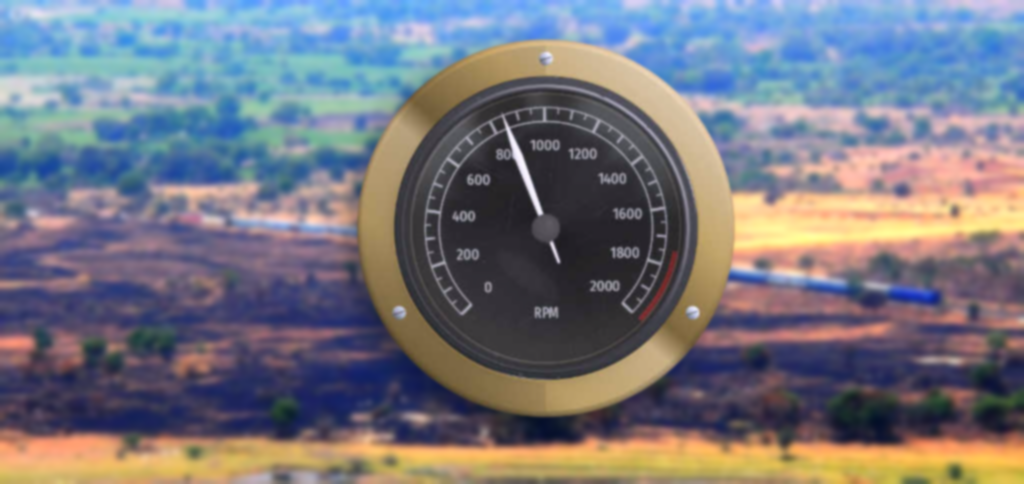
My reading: 850 rpm
